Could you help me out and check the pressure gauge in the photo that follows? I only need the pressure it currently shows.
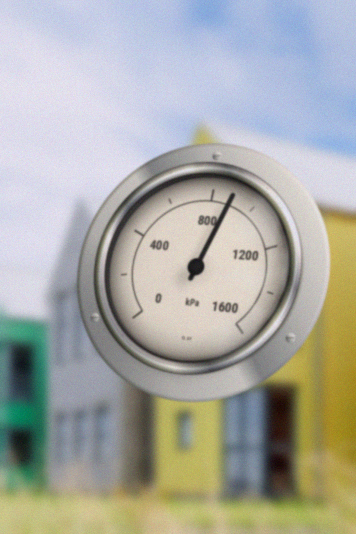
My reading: 900 kPa
